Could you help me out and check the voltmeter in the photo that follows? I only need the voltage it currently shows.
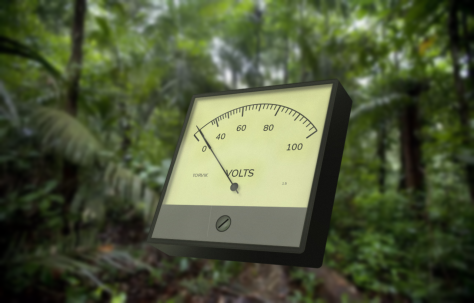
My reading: 20 V
